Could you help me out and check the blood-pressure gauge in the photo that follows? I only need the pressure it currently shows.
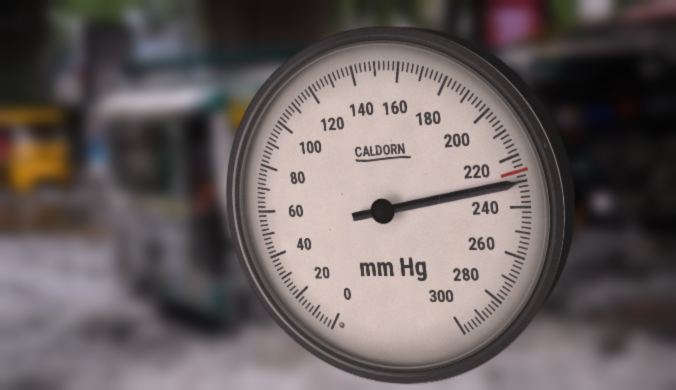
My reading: 230 mmHg
